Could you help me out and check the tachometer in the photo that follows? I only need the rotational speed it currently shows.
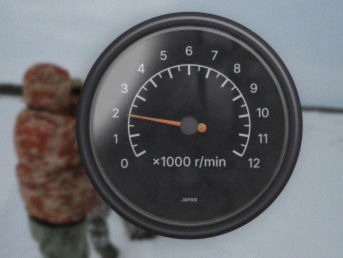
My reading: 2000 rpm
